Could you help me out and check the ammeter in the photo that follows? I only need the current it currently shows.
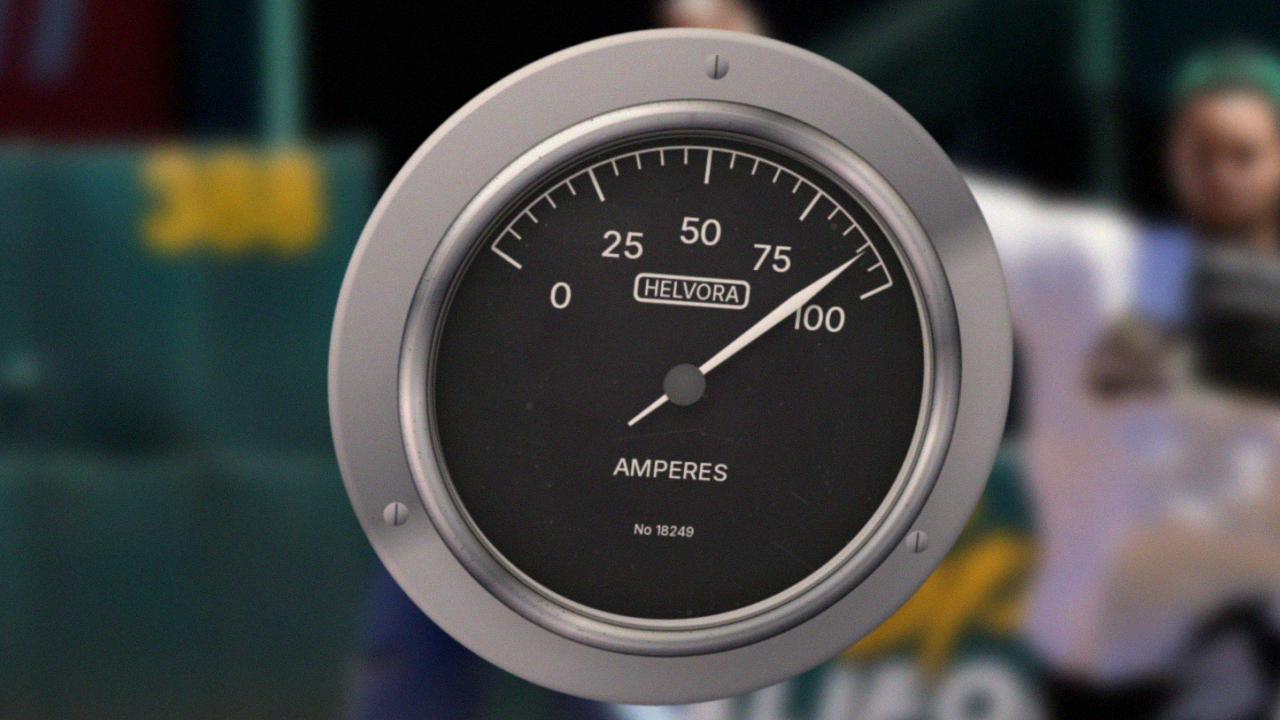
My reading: 90 A
